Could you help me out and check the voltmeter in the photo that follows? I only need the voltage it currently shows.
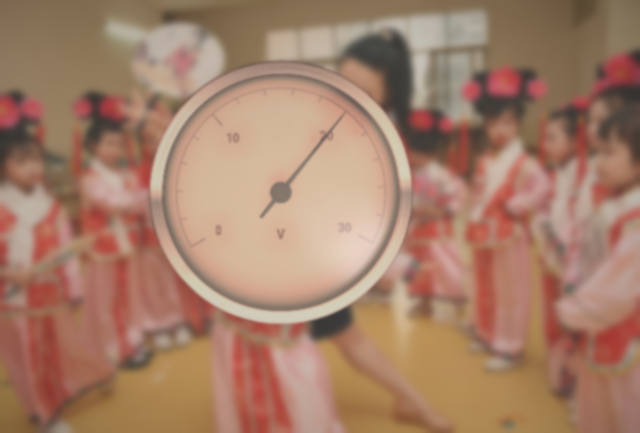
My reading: 20 V
